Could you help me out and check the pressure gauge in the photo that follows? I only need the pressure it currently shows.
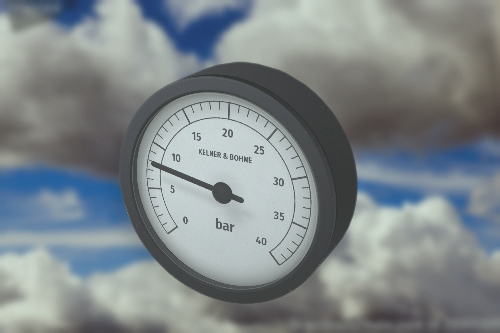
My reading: 8 bar
